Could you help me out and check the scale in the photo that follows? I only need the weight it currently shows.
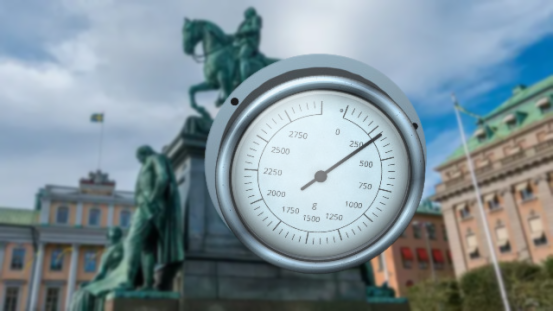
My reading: 300 g
